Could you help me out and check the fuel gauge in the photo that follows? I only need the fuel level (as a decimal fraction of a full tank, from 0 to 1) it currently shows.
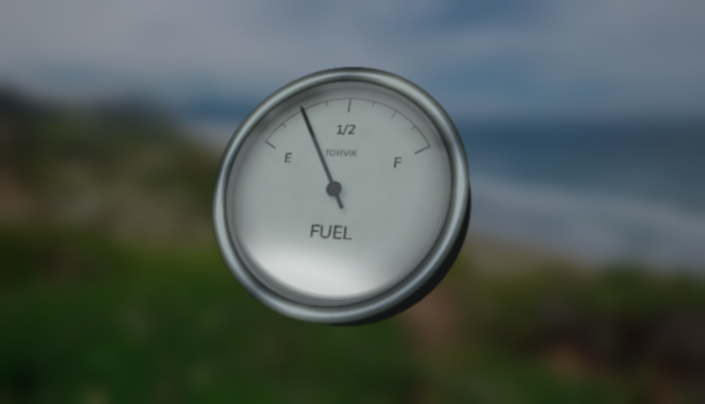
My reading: 0.25
